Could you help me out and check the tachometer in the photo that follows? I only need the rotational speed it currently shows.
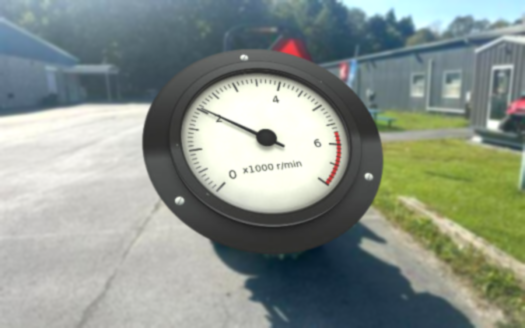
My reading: 2000 rpm
